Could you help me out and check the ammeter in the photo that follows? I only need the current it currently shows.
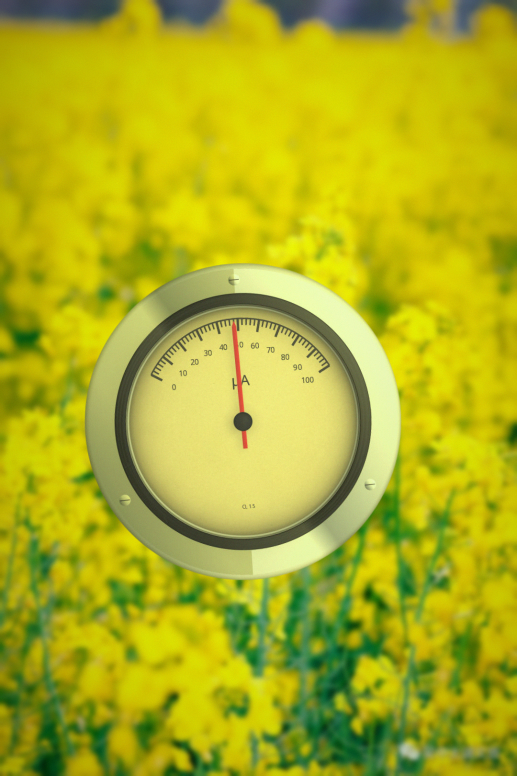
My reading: 48 µA
